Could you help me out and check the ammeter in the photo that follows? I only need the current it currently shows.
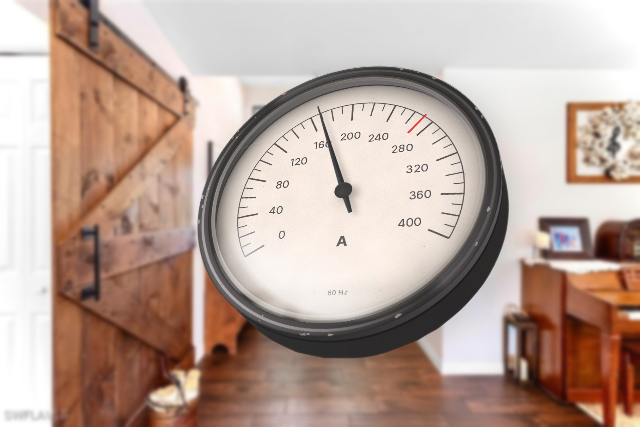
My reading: 170 A
